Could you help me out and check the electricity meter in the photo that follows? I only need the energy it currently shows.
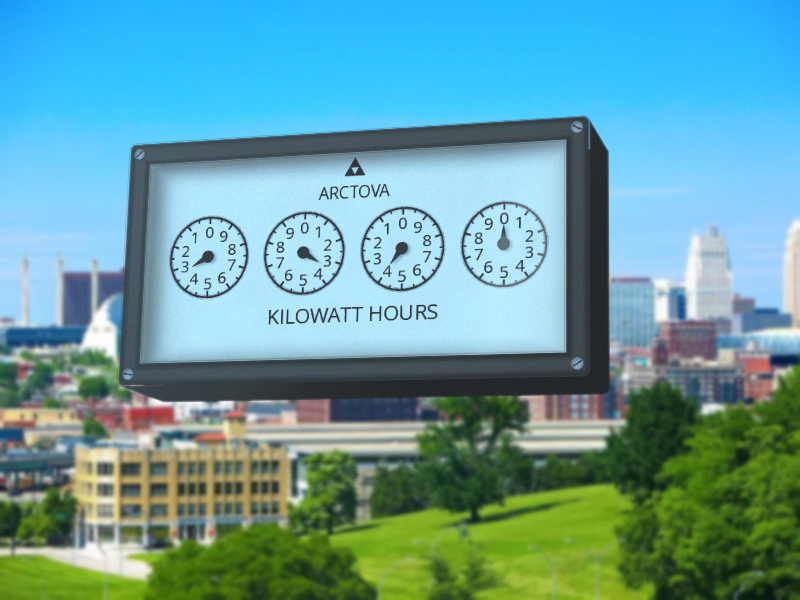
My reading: 3340 kWh
